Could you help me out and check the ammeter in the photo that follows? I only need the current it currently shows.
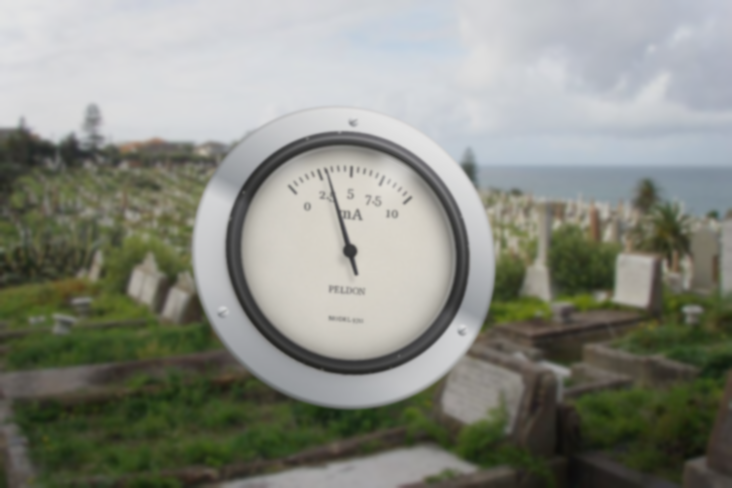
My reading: 3 mA
